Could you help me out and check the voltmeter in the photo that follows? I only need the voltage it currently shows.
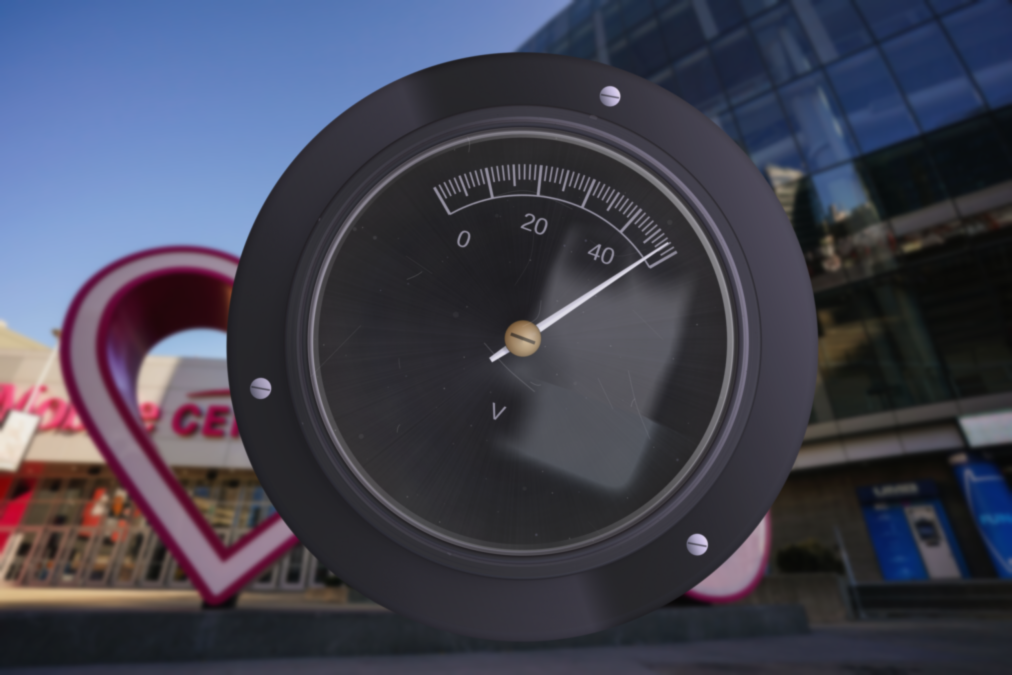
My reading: 48 V
